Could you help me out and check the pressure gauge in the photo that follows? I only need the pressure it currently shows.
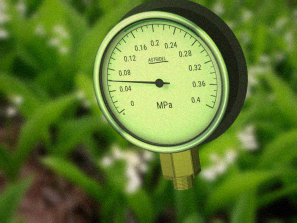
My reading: 0.06 MPa
